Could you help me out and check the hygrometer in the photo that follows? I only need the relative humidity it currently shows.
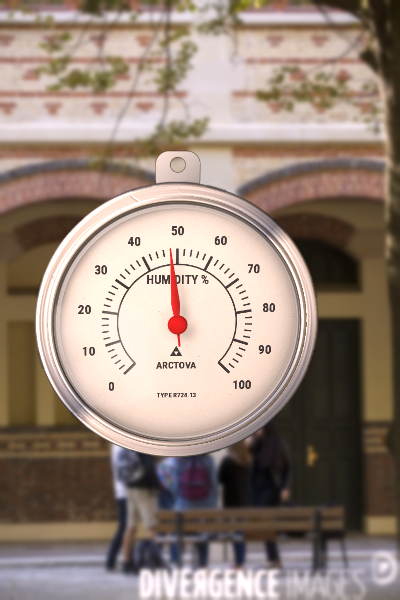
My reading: 48 %
